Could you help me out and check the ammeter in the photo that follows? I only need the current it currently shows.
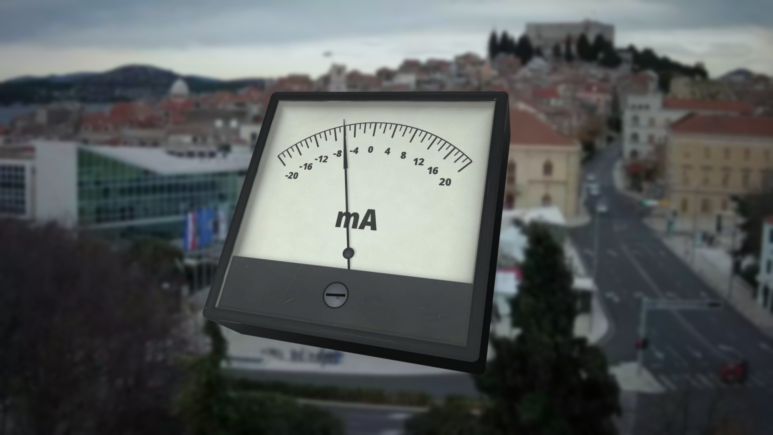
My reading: -6 mA
